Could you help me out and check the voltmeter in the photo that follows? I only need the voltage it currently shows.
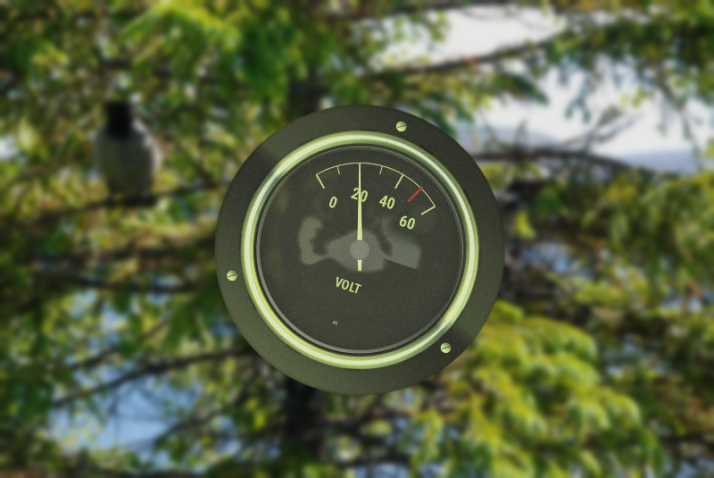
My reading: 20 V
